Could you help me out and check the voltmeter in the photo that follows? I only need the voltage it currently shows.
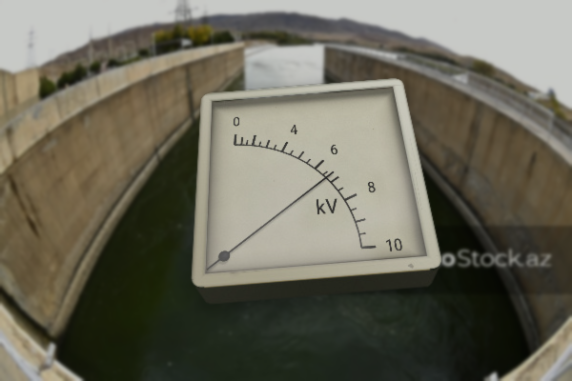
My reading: 6.75 kV
